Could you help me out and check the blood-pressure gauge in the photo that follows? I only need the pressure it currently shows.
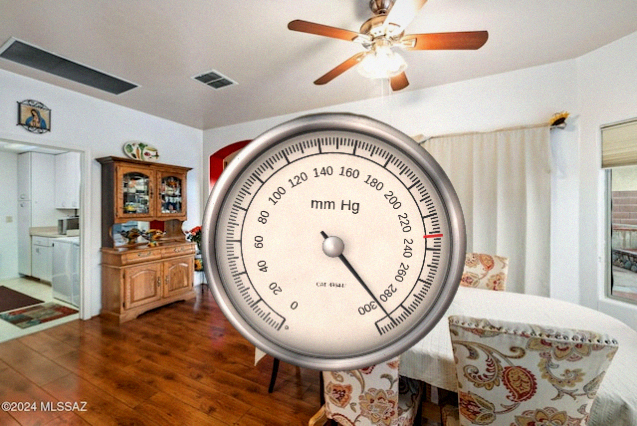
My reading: 290 mmHg
